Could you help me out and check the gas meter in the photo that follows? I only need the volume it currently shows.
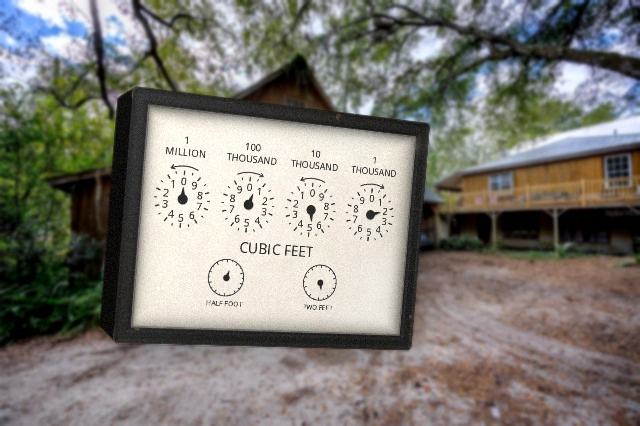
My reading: 5200 ft³
